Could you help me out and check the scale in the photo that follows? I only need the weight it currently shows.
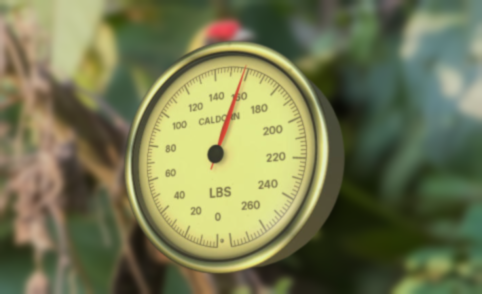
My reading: 160 lb
